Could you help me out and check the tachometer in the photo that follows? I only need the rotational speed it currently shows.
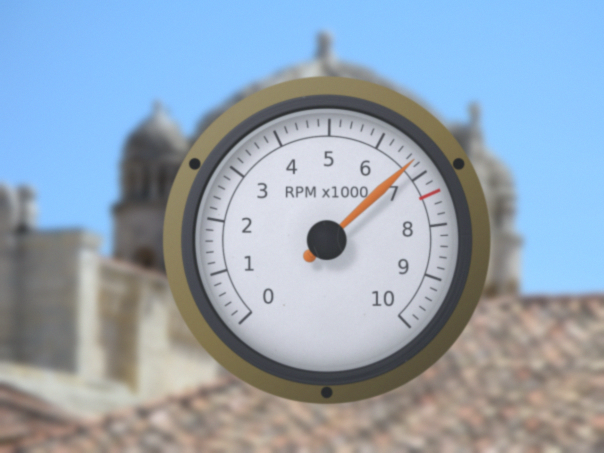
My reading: 6700 rpm
